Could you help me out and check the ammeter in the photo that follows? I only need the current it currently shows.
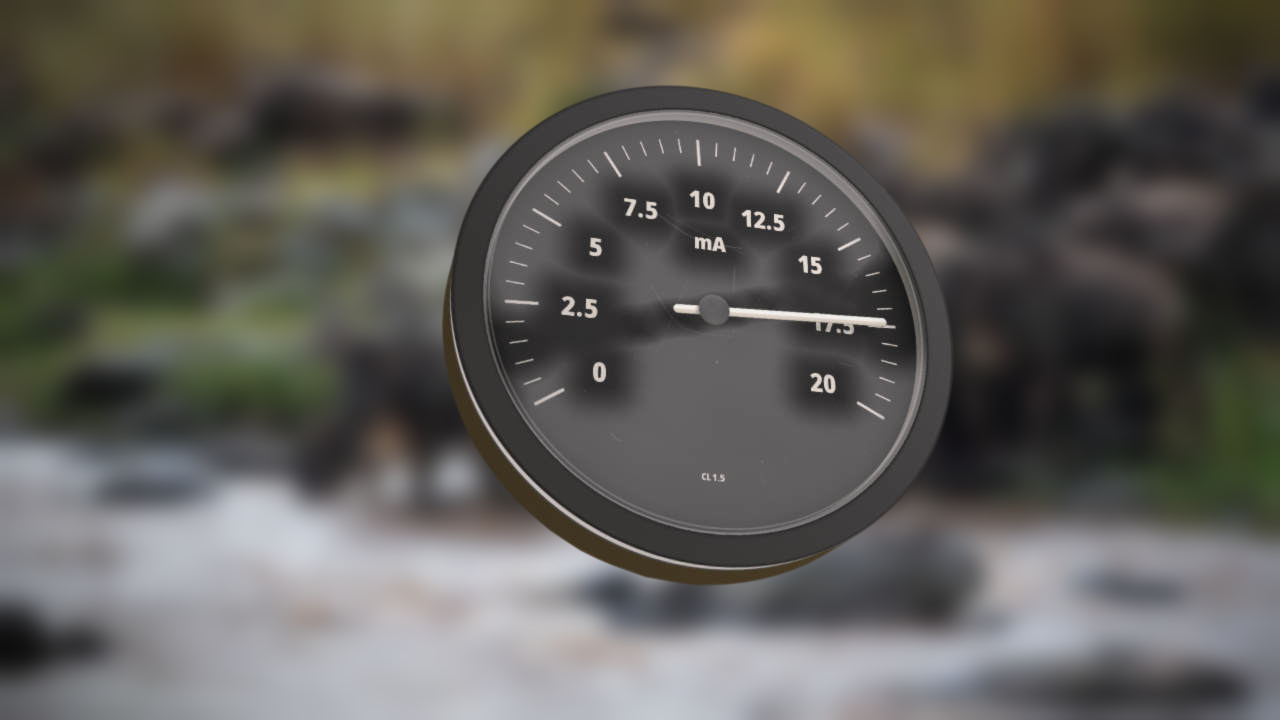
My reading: 17.5 mA
